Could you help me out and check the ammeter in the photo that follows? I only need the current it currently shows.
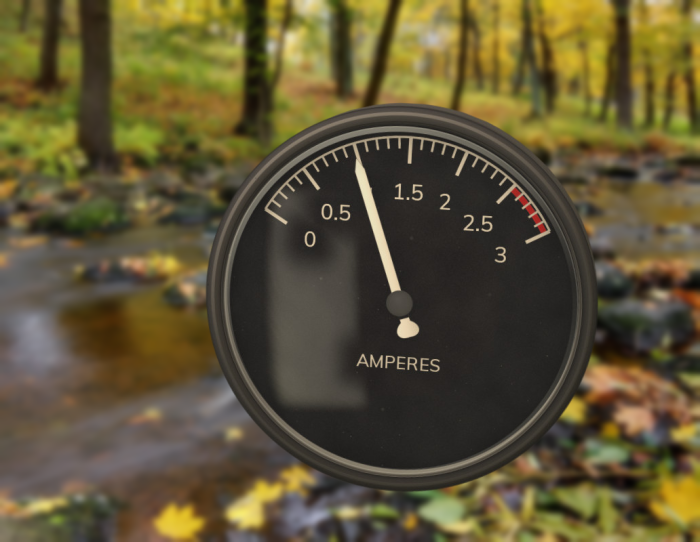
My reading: 1 A
